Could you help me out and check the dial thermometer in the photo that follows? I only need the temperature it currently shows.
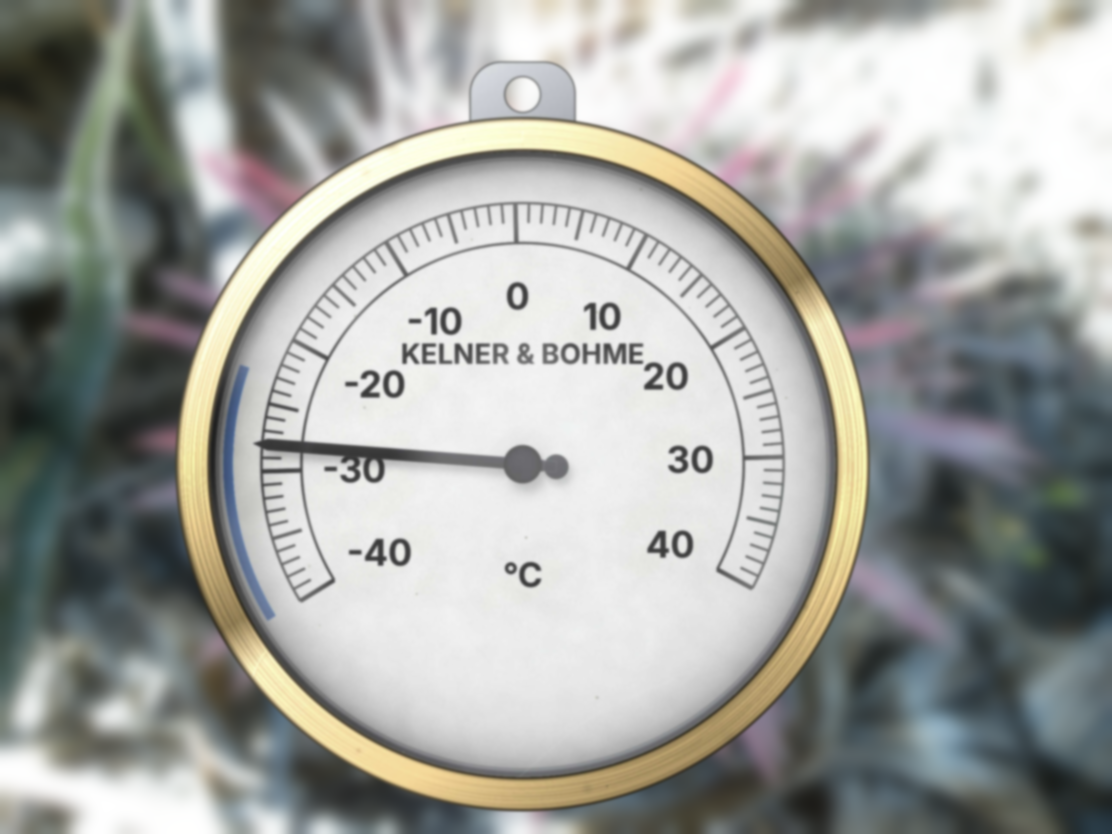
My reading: -28 °C
